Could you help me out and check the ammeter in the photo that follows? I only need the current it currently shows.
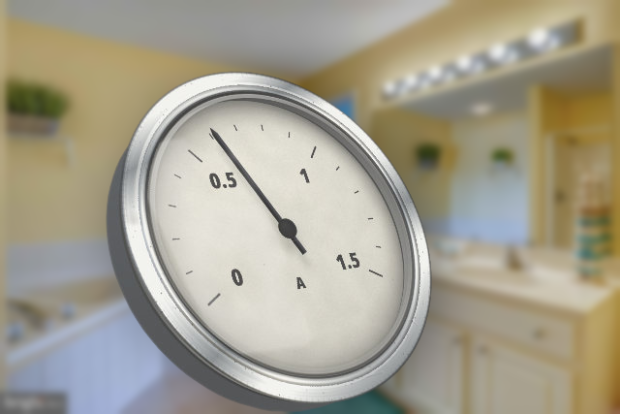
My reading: 0.6 A
